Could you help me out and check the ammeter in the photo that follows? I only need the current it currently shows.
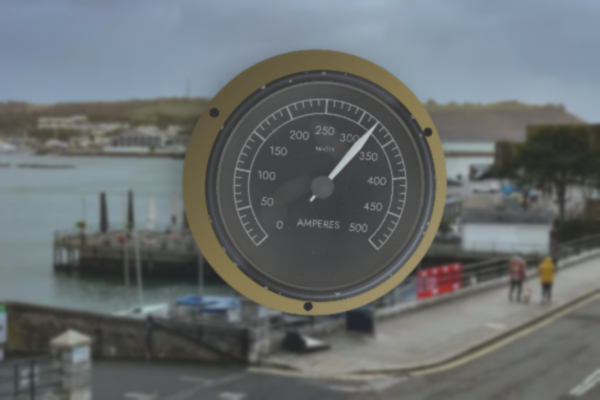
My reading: 320 A
